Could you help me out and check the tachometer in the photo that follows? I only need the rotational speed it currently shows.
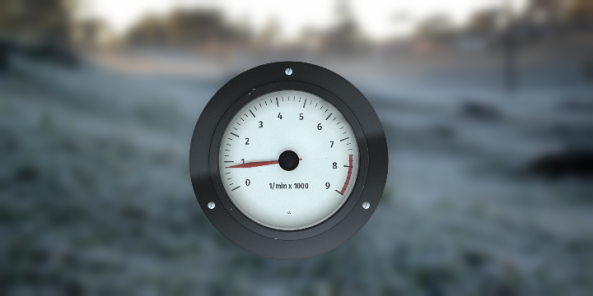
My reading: 800 rpm
